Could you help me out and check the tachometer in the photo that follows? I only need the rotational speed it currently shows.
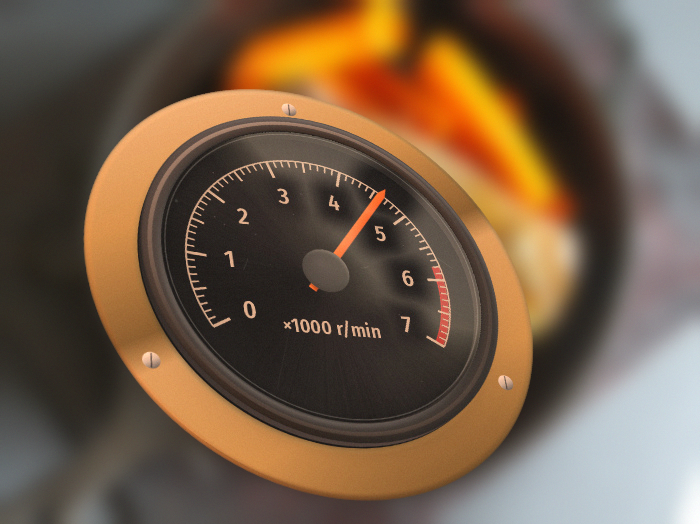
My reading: 4600 rpm
